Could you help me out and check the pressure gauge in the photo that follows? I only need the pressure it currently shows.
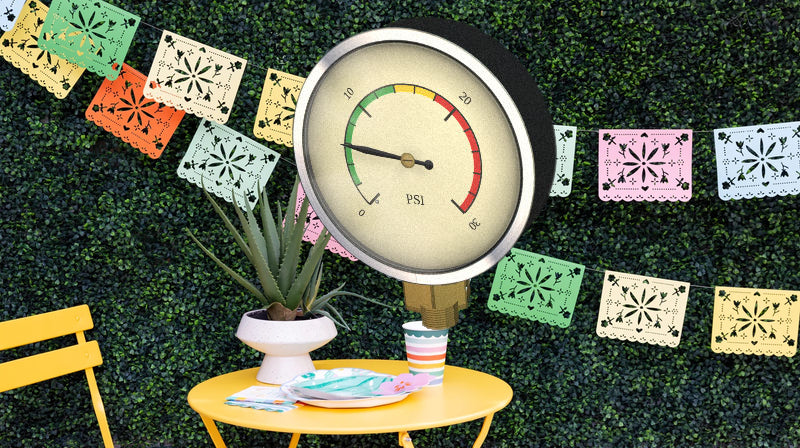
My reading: 6 psi
